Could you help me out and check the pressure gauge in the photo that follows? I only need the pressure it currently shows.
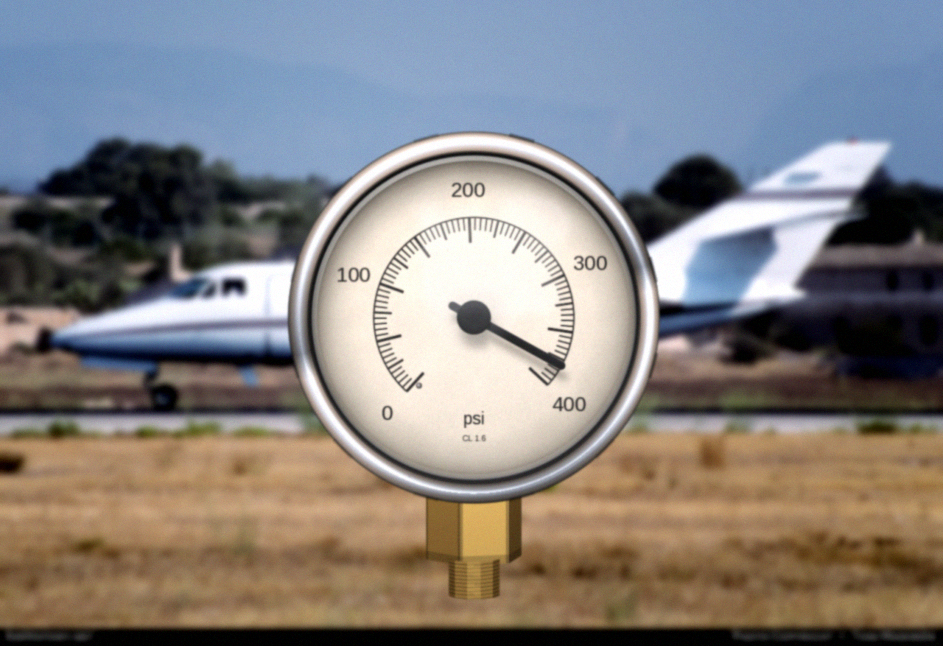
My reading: 380 psi
